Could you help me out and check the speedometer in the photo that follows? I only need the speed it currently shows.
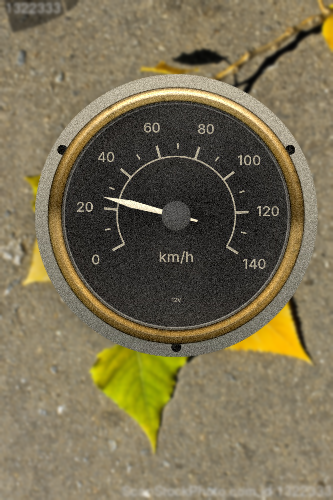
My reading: 25 km/h
